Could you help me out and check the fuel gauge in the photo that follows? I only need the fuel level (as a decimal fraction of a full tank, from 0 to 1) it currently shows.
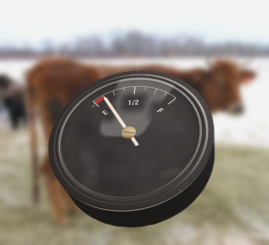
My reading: 0.125
